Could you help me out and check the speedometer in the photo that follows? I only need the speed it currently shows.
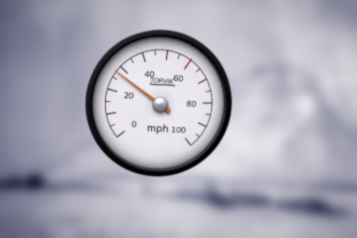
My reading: 27.5 mph
